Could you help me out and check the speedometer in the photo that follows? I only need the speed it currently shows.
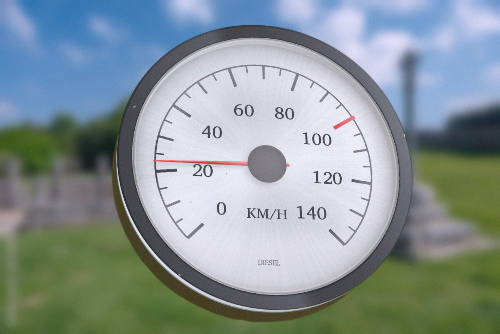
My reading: 22.5 km/h
